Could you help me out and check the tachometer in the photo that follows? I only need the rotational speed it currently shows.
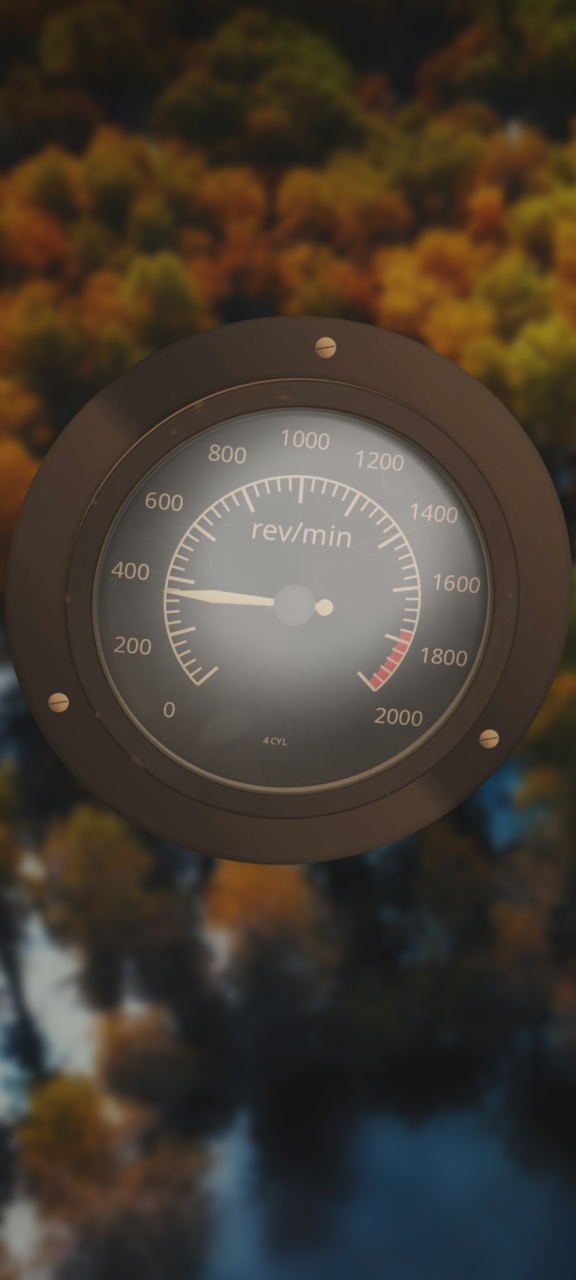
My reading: 360 rpm
